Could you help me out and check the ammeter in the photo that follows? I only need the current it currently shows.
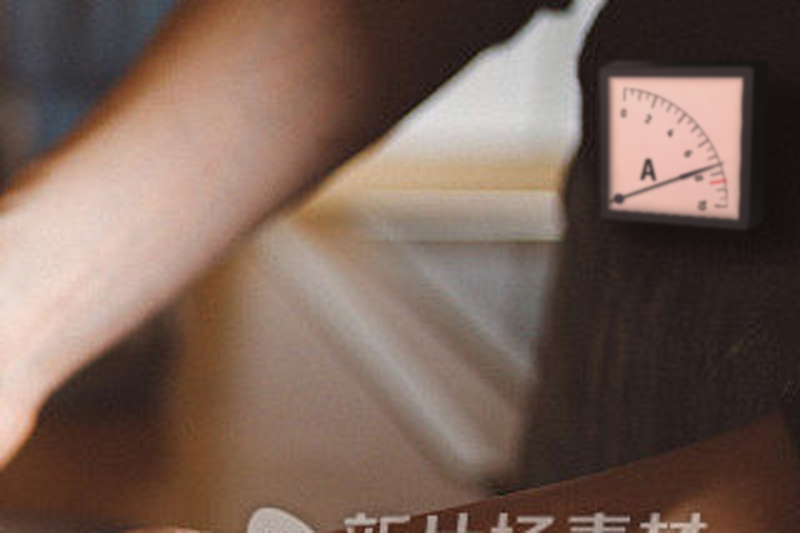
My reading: 7.5 A
